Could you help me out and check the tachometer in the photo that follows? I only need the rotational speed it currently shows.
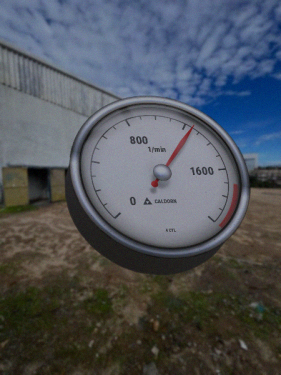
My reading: 1250 rpm
